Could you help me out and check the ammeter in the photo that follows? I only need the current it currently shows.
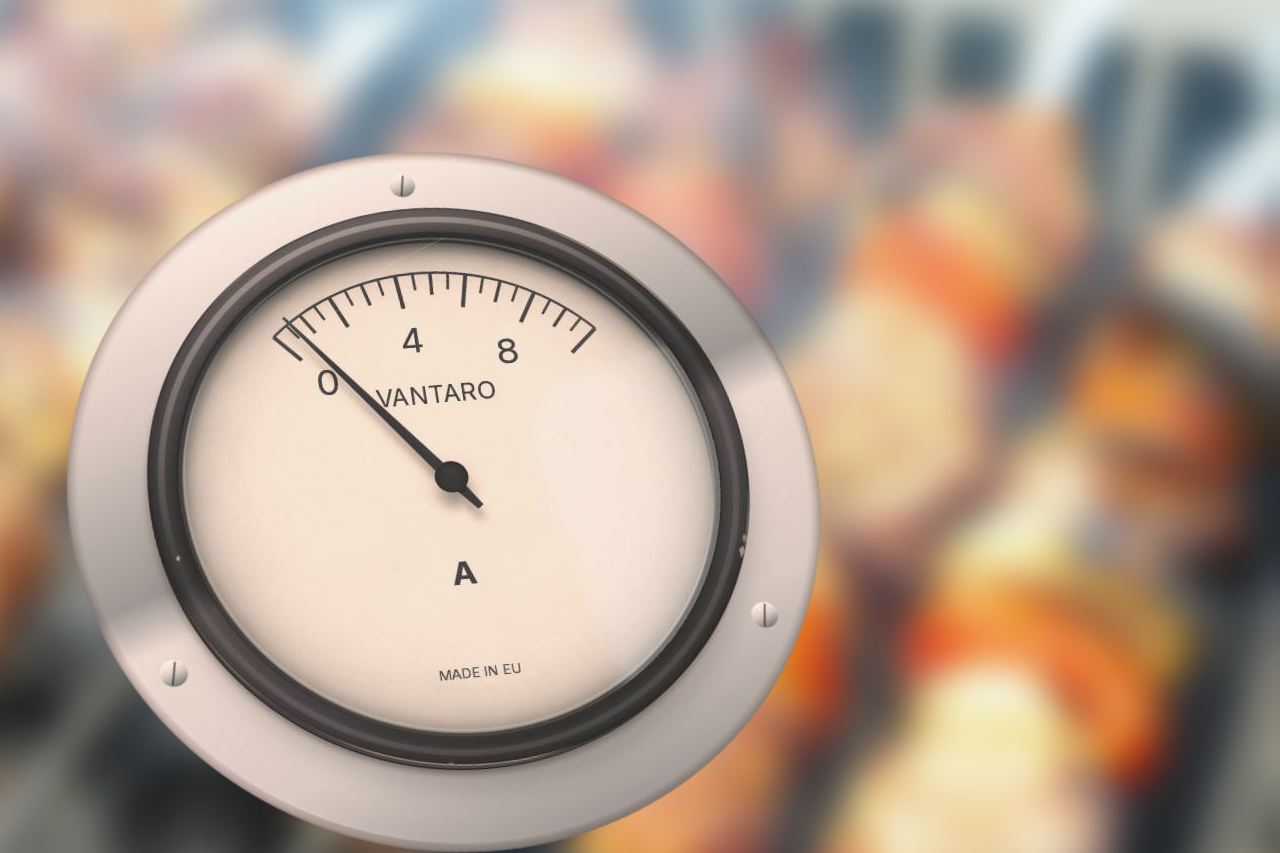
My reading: 0.5 A
